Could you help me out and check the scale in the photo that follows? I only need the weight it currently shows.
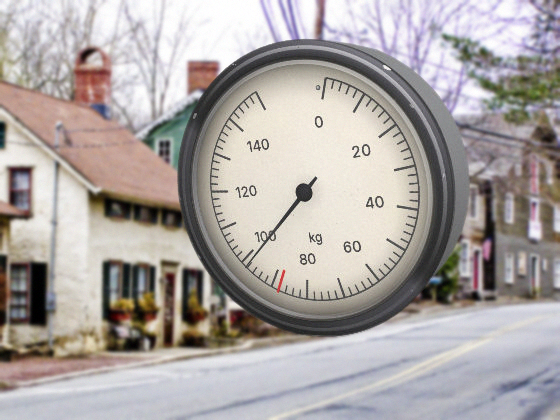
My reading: 98 kg
